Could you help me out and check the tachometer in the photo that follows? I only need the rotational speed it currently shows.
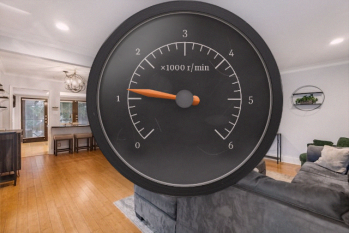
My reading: 1200 rpm
